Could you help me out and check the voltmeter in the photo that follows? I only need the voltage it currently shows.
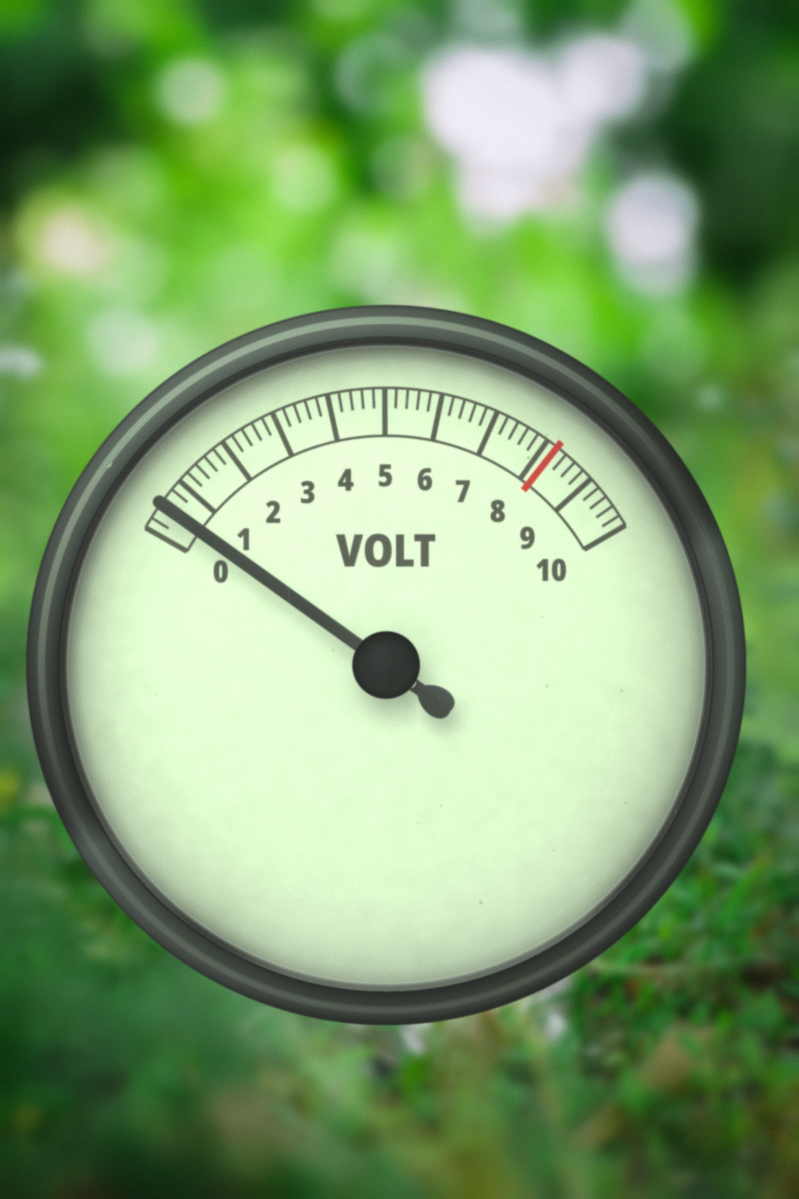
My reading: 0.5 V
